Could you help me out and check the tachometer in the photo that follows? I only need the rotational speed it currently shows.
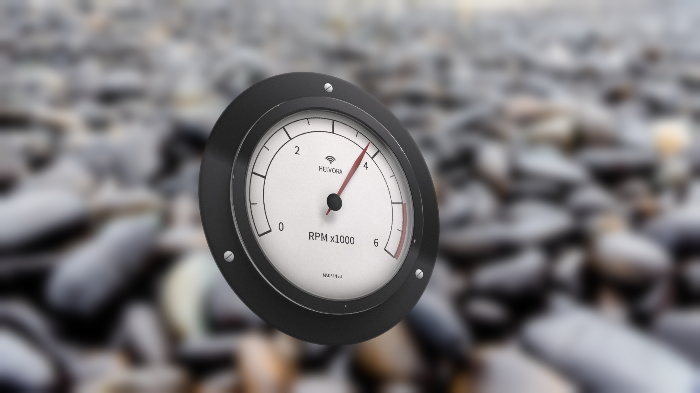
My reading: 3750 rpm
